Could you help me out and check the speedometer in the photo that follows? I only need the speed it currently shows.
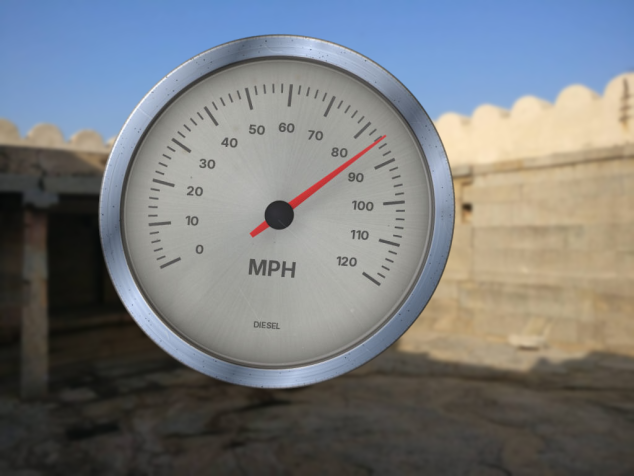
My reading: 84 mph
